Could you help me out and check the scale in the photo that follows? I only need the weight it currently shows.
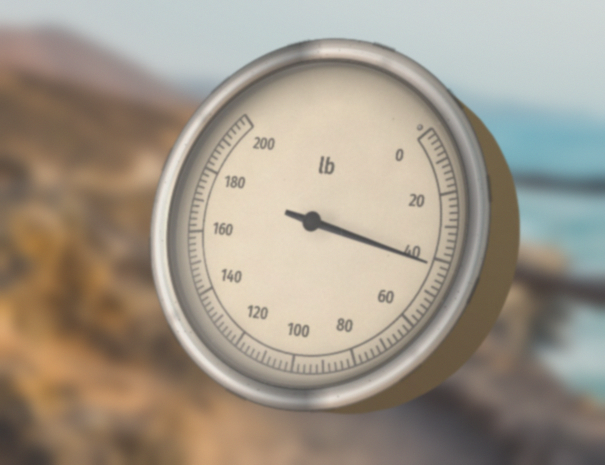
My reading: 42 lb
